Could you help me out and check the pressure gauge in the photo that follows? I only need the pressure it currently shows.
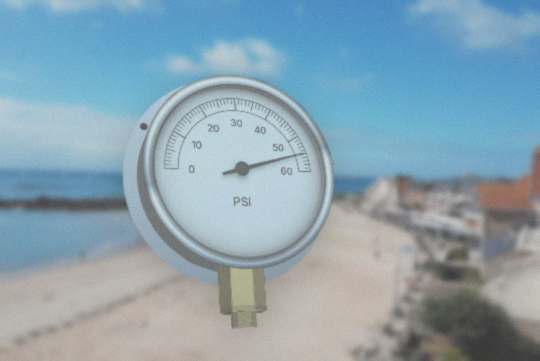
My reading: 55 psi
